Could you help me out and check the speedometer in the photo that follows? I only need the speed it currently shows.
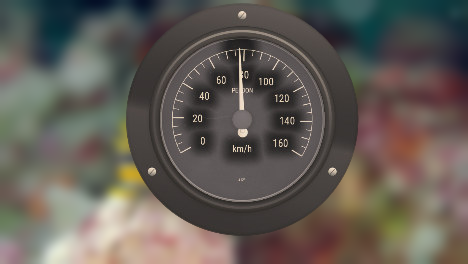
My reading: 77.5 km/h
